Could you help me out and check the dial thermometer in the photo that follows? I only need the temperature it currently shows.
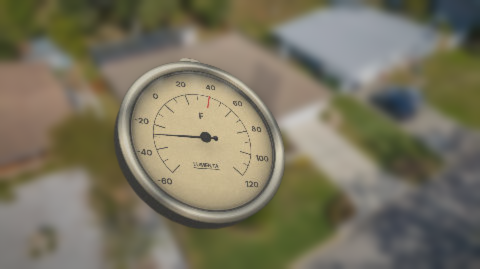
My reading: -30 °F
